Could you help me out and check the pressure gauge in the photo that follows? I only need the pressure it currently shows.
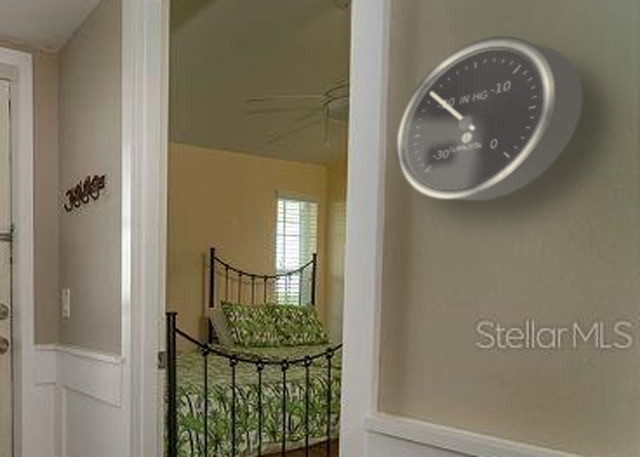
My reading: -20 inHg
